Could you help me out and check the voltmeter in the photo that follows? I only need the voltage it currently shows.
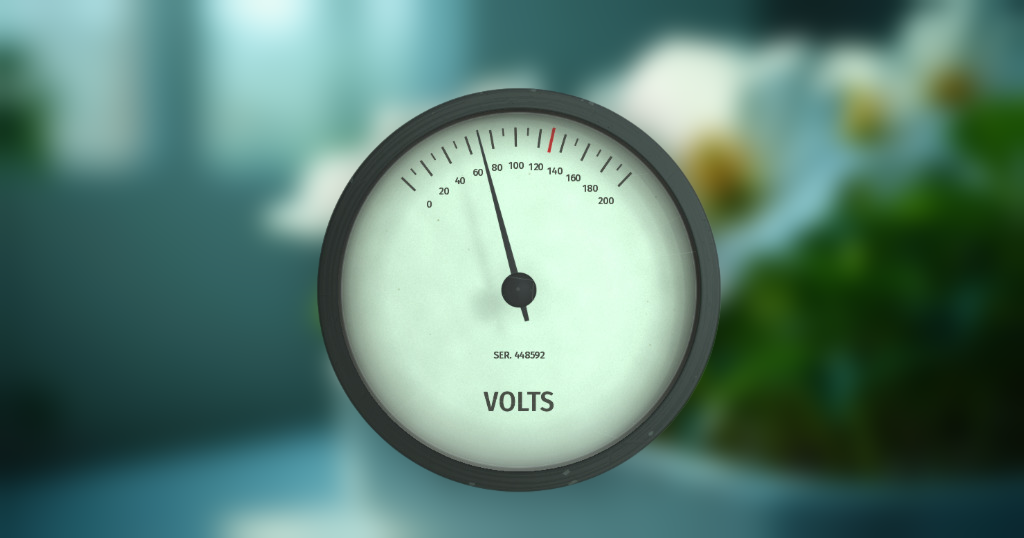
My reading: 70 V
